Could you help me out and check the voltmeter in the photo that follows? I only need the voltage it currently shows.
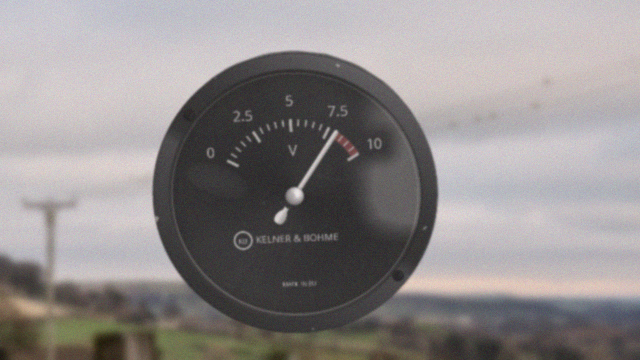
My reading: 8 V
